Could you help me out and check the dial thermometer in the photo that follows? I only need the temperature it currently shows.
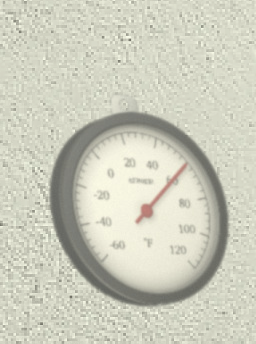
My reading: 60 °F
